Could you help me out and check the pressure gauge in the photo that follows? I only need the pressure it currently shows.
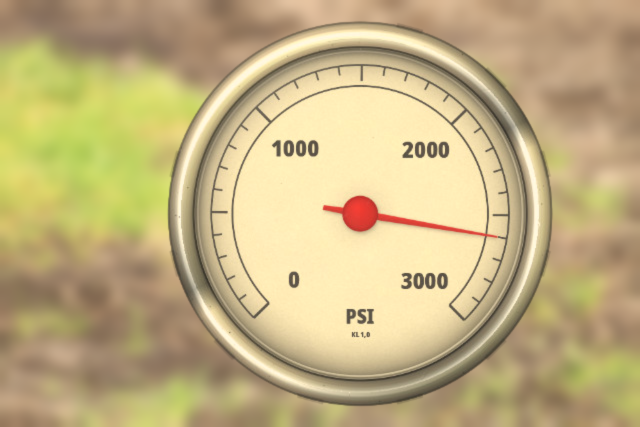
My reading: 2600 psi
